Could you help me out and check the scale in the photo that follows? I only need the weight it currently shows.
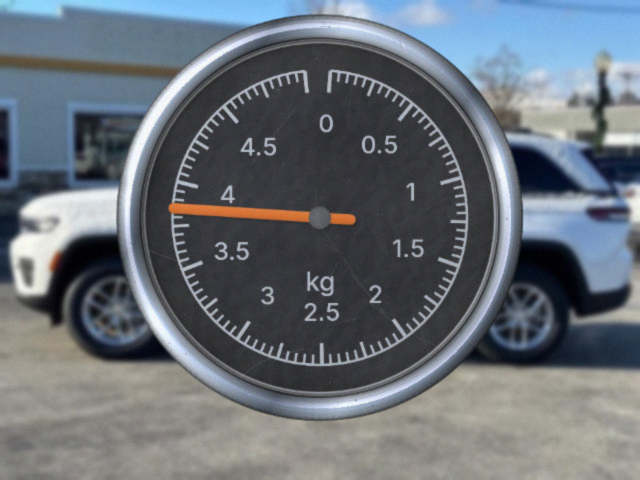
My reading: 3.85 kg
